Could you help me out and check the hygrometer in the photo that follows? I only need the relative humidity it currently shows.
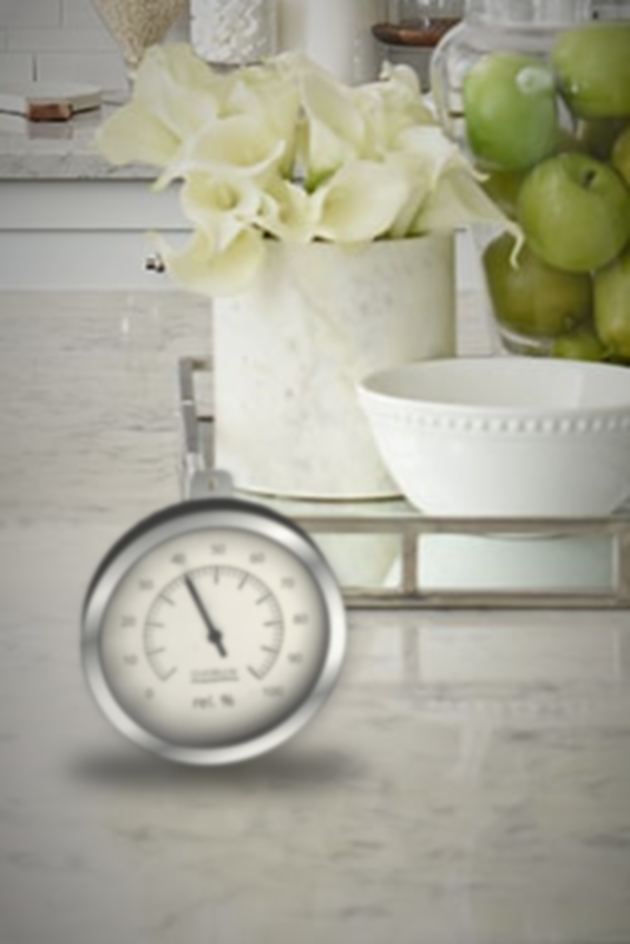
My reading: 40 %
